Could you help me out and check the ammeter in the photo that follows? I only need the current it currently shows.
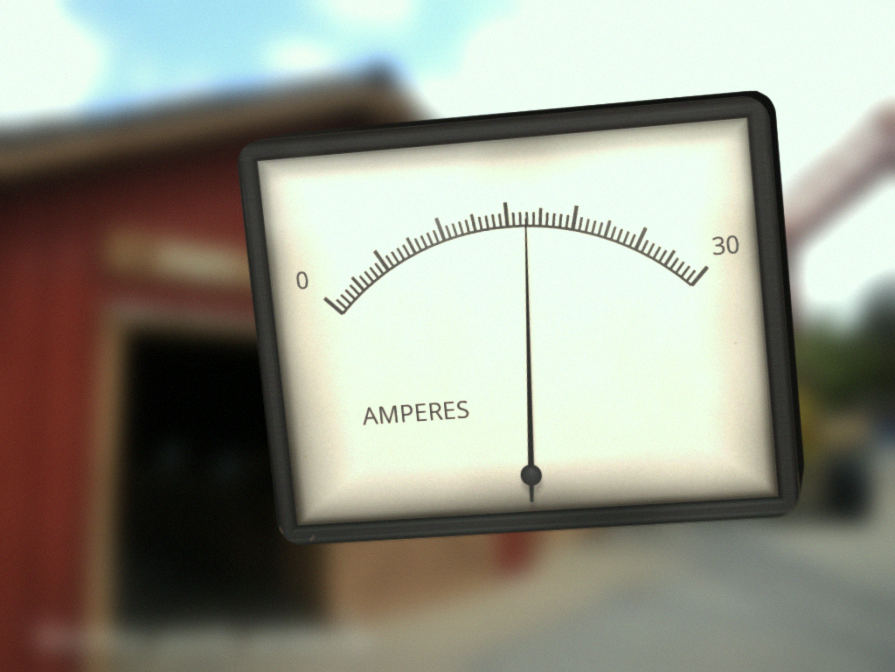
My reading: 16.5 A
